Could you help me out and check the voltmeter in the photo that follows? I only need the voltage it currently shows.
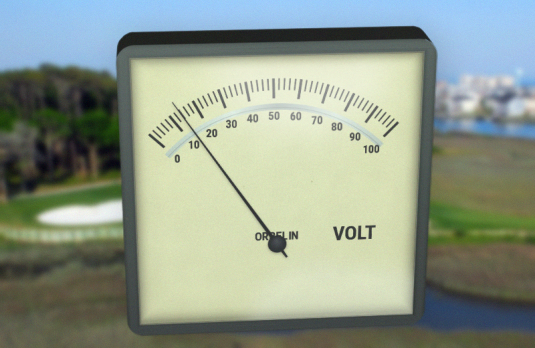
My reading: 14 V
